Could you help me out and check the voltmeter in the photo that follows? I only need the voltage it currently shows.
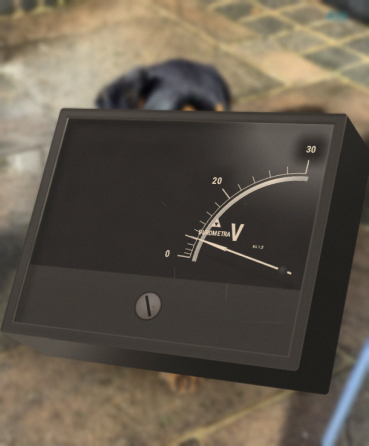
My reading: 10 V
